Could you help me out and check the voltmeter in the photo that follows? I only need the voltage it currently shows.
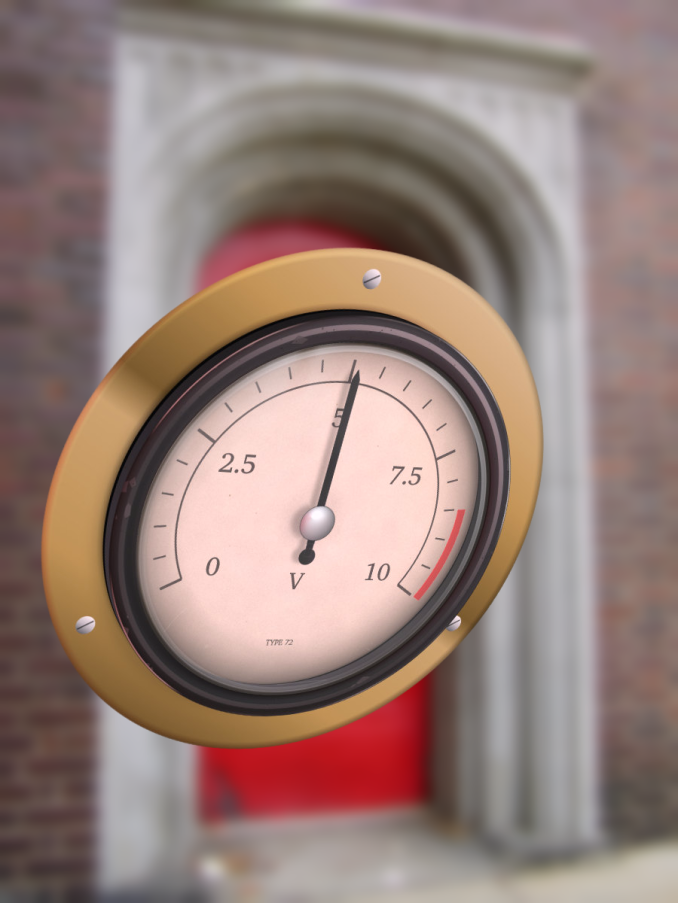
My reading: 5 V
